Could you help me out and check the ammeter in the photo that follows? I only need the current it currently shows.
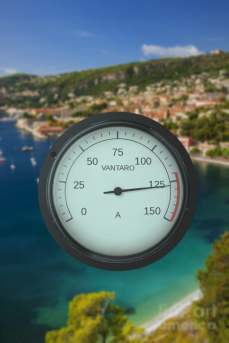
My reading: 127.5 A
